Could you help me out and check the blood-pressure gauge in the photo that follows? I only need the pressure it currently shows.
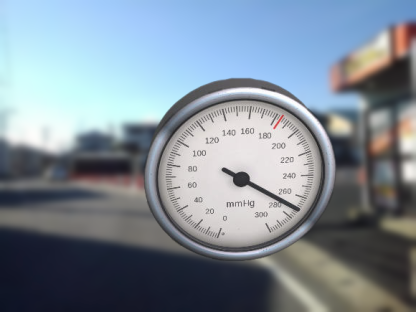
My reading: 270 mmHg
